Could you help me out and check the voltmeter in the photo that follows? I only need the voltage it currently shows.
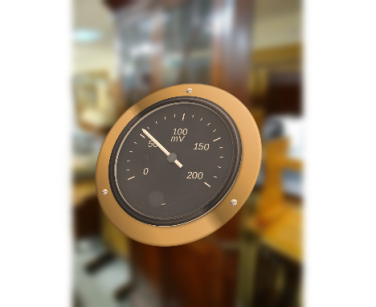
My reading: 55 mV
